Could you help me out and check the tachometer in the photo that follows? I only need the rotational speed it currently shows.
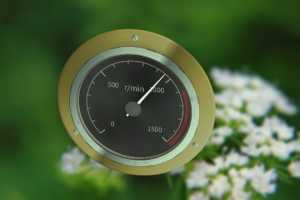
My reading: 950 rpm
